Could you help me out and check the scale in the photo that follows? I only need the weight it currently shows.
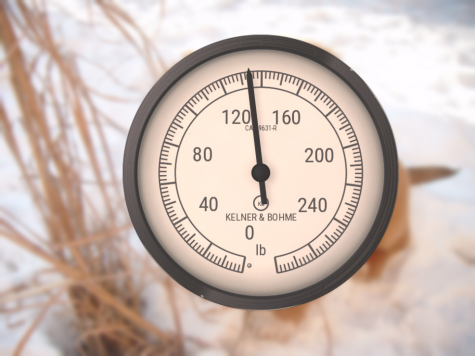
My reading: 134 lb
